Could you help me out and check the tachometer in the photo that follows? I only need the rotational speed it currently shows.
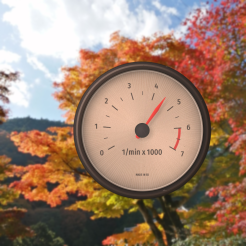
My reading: 4500 rpm
